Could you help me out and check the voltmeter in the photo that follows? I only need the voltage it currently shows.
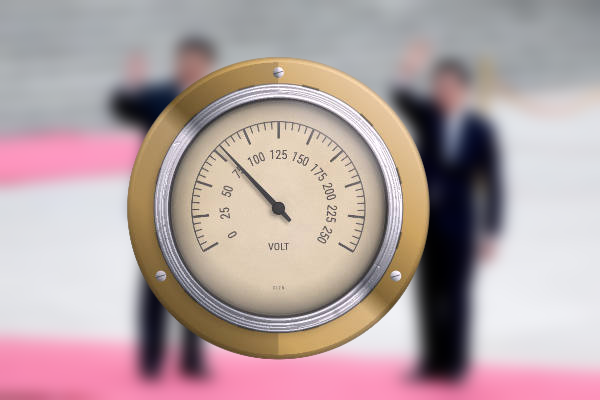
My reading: 80 V
